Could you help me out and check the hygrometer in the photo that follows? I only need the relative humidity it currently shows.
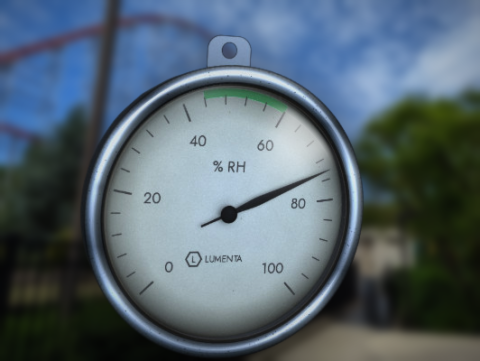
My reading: 74 %
